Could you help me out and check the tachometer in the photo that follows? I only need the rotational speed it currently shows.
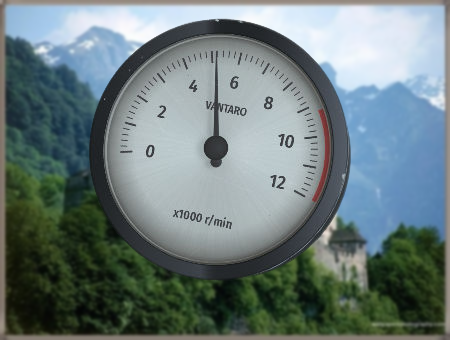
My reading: 5200 rpm
